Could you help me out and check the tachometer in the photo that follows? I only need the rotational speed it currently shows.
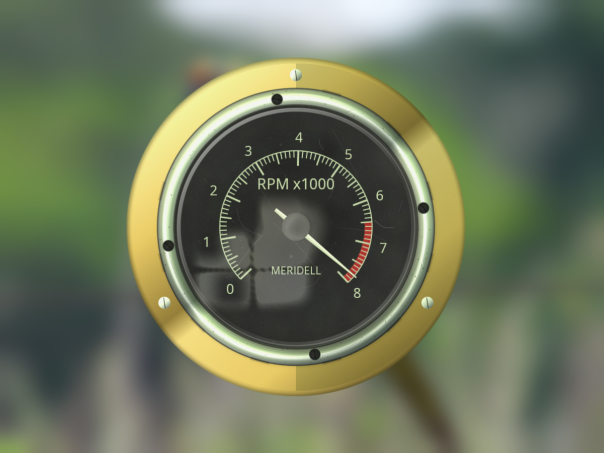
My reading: 7800 rpm
